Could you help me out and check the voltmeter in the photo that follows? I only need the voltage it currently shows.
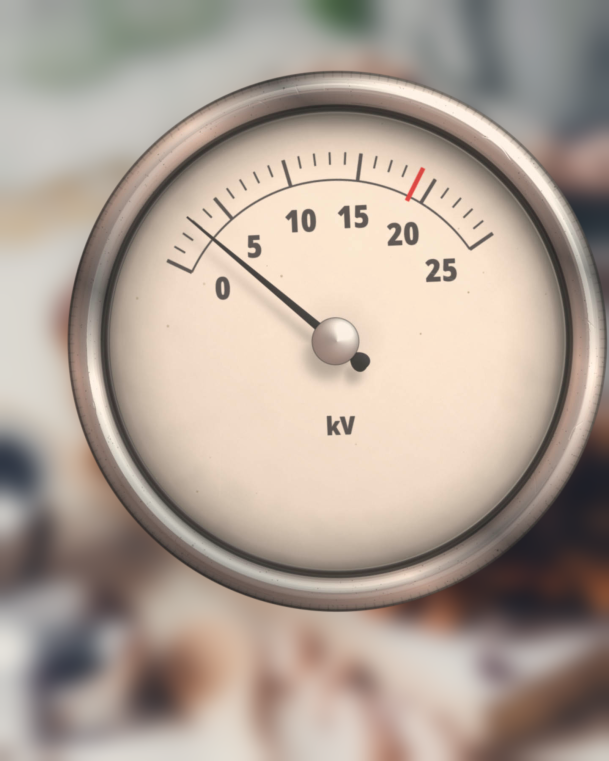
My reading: 3 kV
